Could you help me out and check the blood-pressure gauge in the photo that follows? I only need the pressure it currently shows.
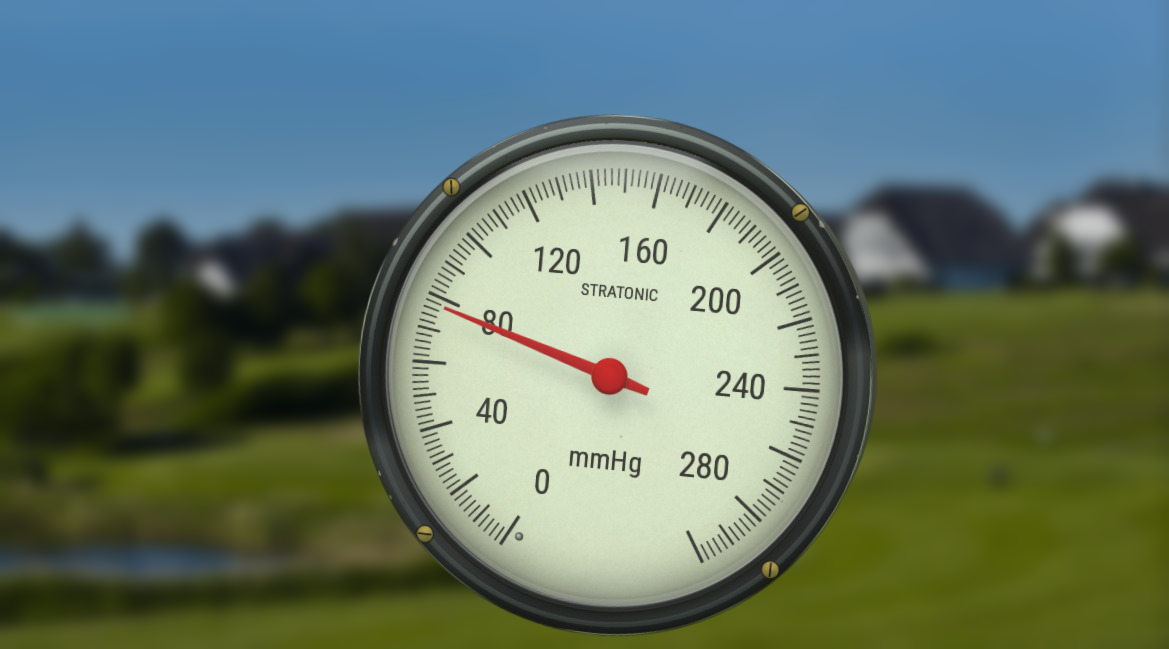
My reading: 78 mmHg
